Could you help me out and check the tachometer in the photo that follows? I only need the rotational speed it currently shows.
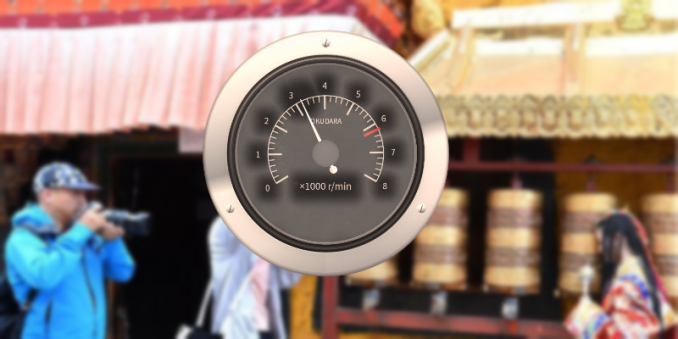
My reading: 3200 rpm
